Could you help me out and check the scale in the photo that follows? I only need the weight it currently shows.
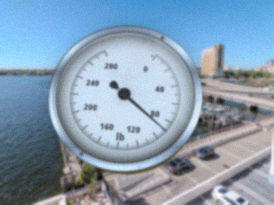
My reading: 90 lb
